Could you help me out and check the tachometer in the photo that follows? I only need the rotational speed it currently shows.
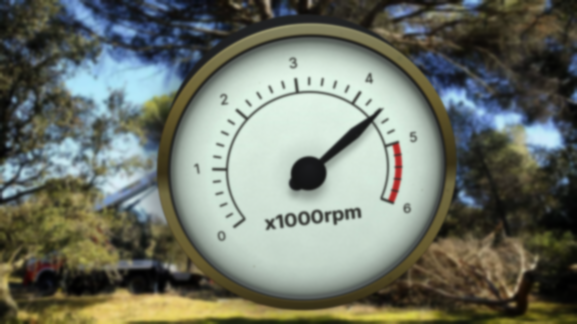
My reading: 4400 rpm
